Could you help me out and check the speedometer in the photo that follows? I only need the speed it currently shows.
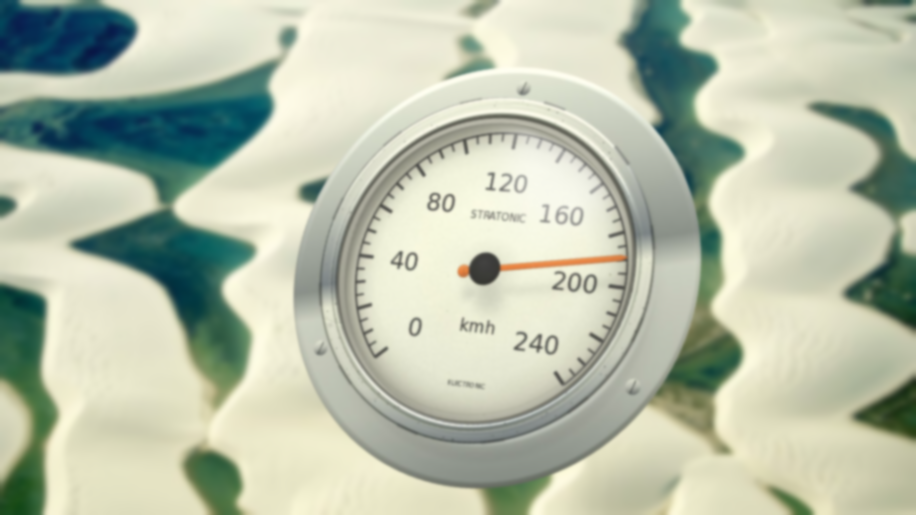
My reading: 190 km/h
